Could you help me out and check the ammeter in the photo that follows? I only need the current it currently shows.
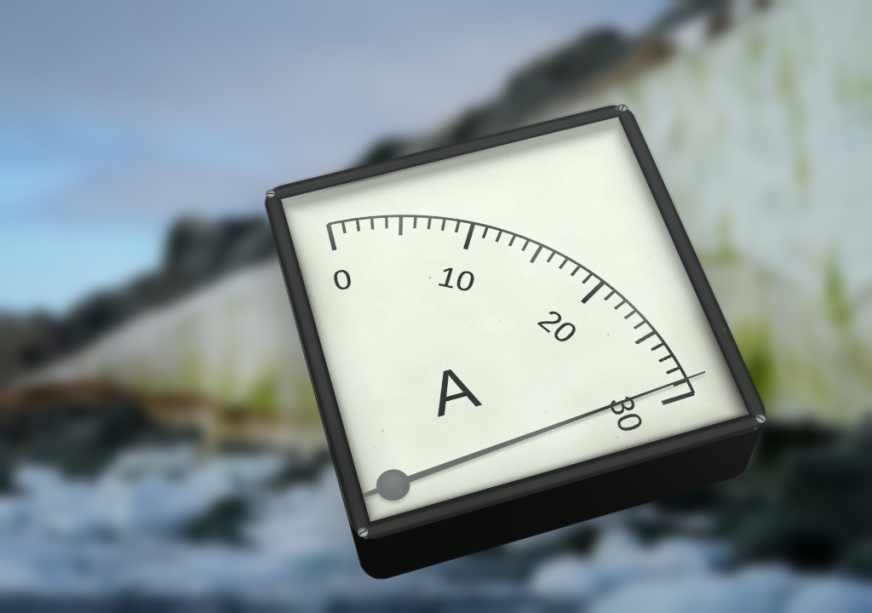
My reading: 29 A
